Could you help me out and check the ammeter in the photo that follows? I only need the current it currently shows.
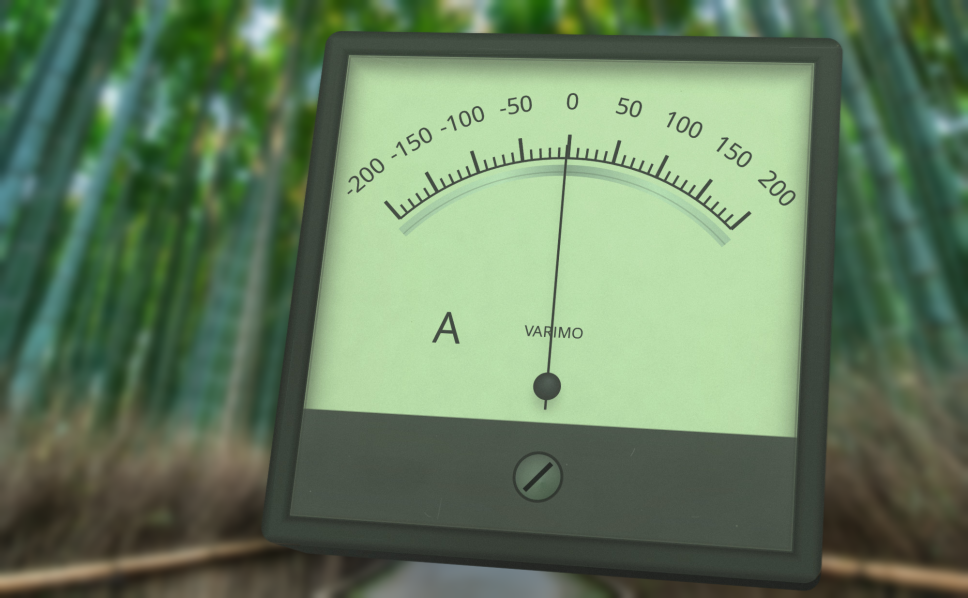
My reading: 0 A
